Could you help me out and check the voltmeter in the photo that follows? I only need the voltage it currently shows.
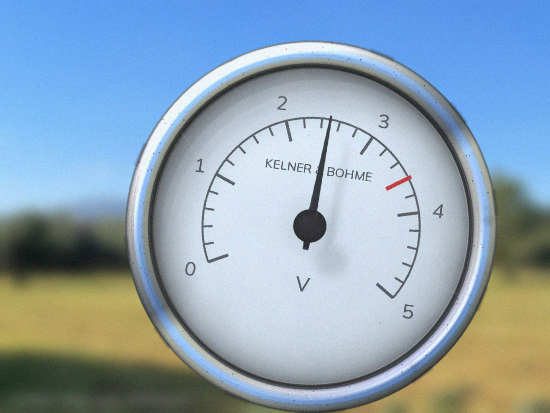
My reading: 2.5 V
